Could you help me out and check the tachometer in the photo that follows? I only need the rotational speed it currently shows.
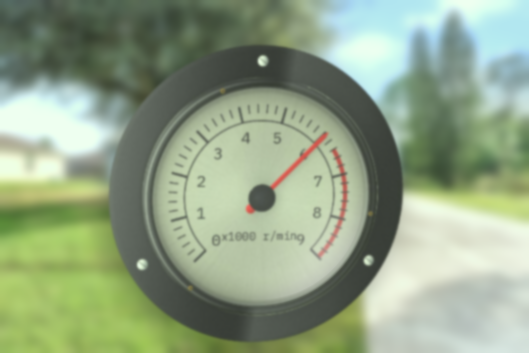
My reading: 6000 rpm
